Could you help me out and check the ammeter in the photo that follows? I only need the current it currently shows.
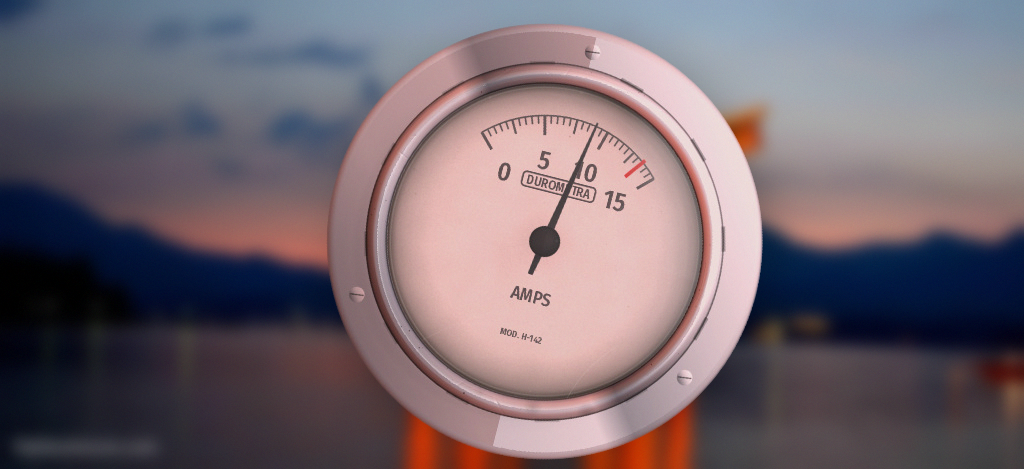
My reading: 9 A
